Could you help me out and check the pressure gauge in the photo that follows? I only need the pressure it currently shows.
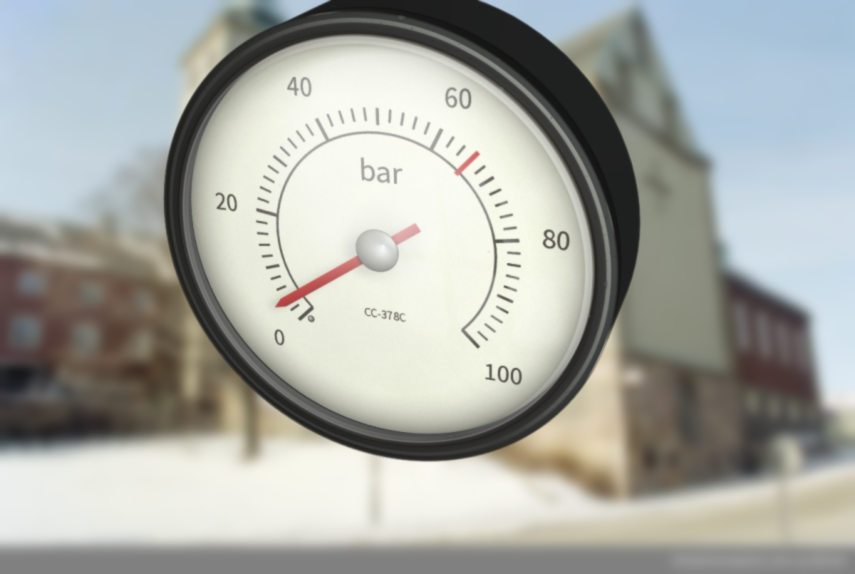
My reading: 4 bar
